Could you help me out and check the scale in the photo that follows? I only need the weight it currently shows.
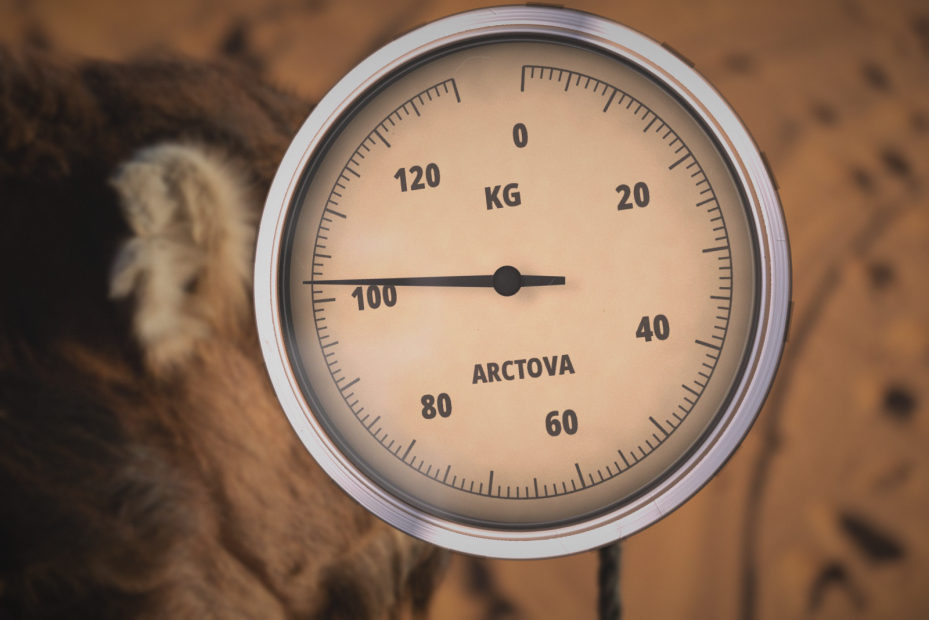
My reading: 102 kg
